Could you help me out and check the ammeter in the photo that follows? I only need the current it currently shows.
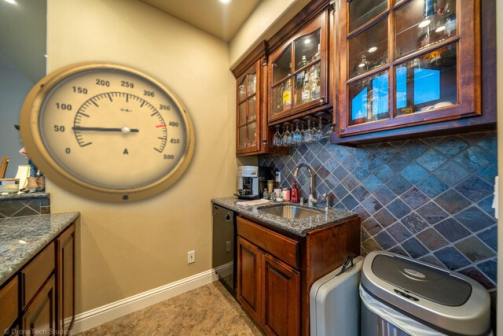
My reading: 50 A
